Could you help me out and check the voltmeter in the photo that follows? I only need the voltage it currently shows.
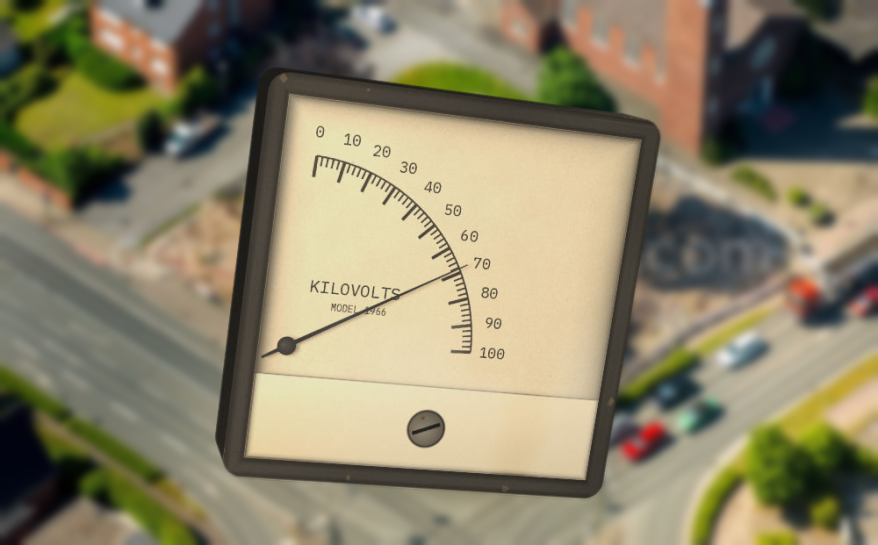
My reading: 68 kV
